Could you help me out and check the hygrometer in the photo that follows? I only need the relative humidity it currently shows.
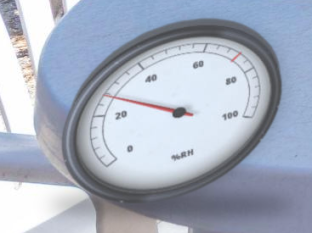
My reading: 28 %
